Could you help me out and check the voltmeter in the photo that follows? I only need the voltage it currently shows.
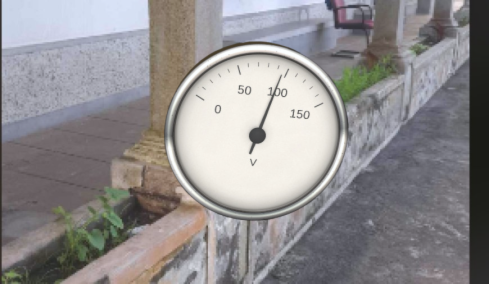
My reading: 95 V
